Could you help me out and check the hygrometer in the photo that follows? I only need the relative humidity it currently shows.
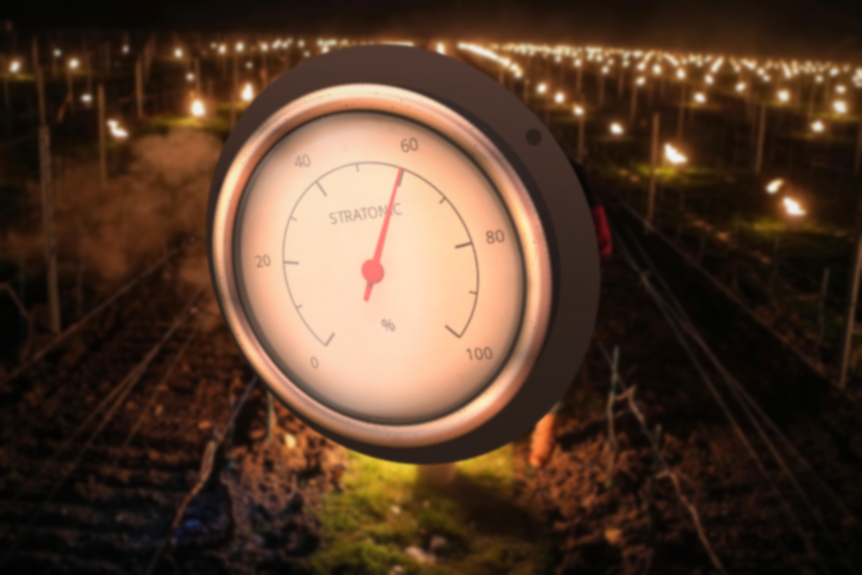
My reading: 60 %
